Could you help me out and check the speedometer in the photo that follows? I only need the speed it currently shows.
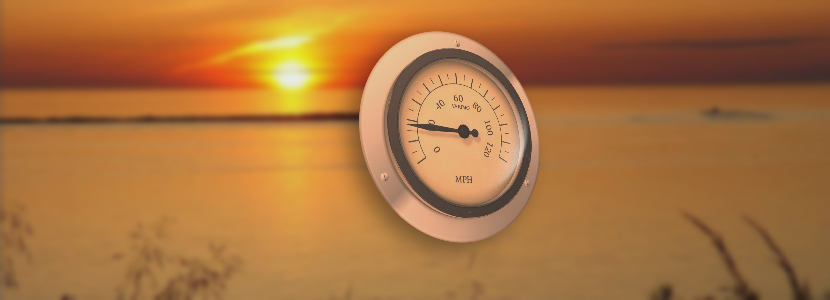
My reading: 17.5 mph
